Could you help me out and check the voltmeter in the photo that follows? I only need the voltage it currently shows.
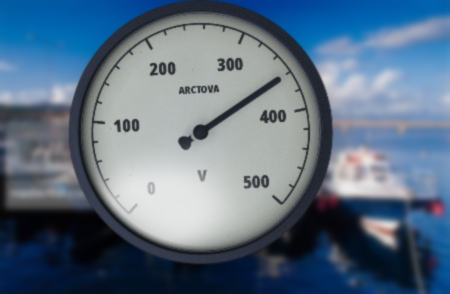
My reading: 360 V
